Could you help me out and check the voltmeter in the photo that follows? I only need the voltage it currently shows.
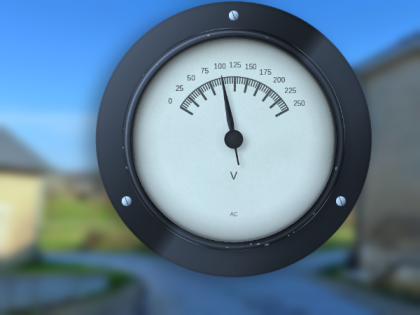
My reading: 100 V
